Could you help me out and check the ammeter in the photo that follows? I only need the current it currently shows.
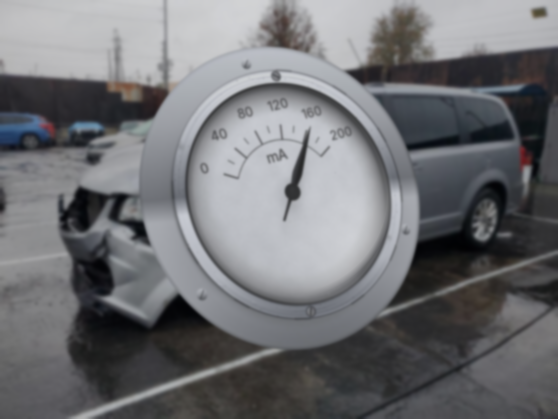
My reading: 160 mA
